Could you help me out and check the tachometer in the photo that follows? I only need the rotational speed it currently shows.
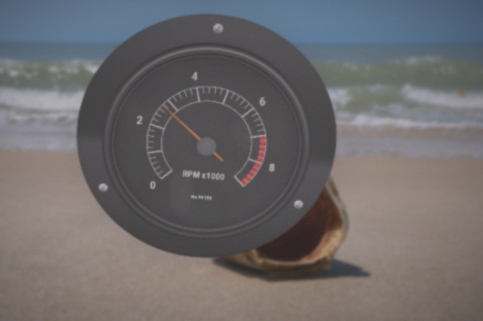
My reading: 2800 rpm
